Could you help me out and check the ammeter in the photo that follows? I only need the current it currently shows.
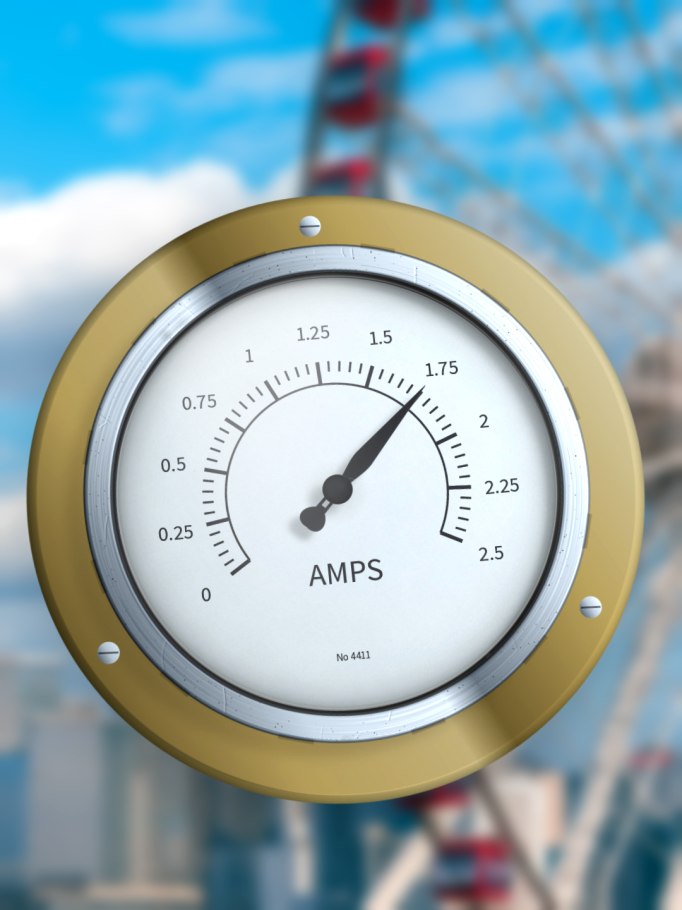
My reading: 1.75 A
